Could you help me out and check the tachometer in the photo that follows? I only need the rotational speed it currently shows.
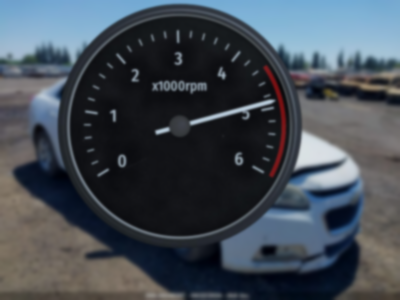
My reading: 4900 rpm
